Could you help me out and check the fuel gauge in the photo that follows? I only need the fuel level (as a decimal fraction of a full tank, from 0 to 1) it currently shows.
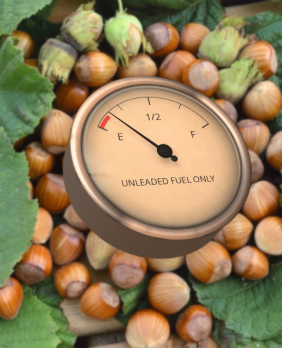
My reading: 0.125
